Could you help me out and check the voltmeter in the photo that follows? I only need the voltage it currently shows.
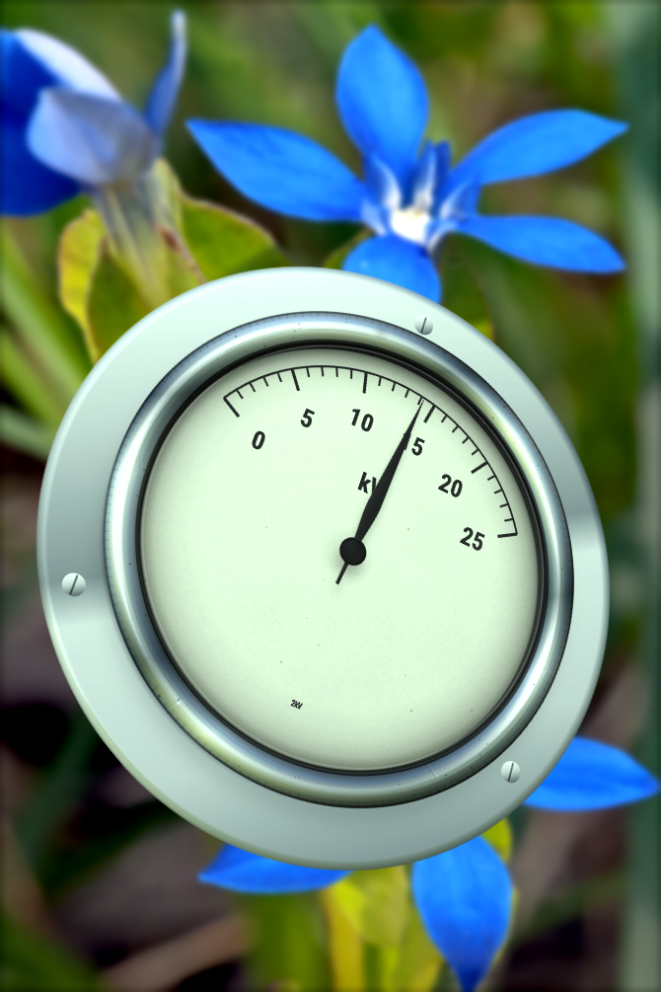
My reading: 14 kV
